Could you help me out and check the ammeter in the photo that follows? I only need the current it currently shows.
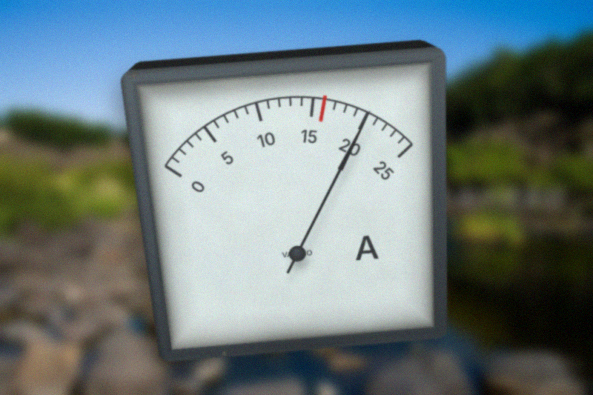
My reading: 20 A
